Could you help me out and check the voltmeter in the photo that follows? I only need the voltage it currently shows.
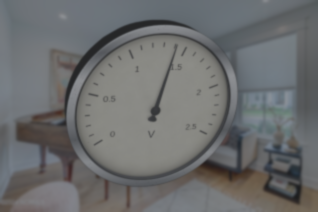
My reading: 1.4 V
